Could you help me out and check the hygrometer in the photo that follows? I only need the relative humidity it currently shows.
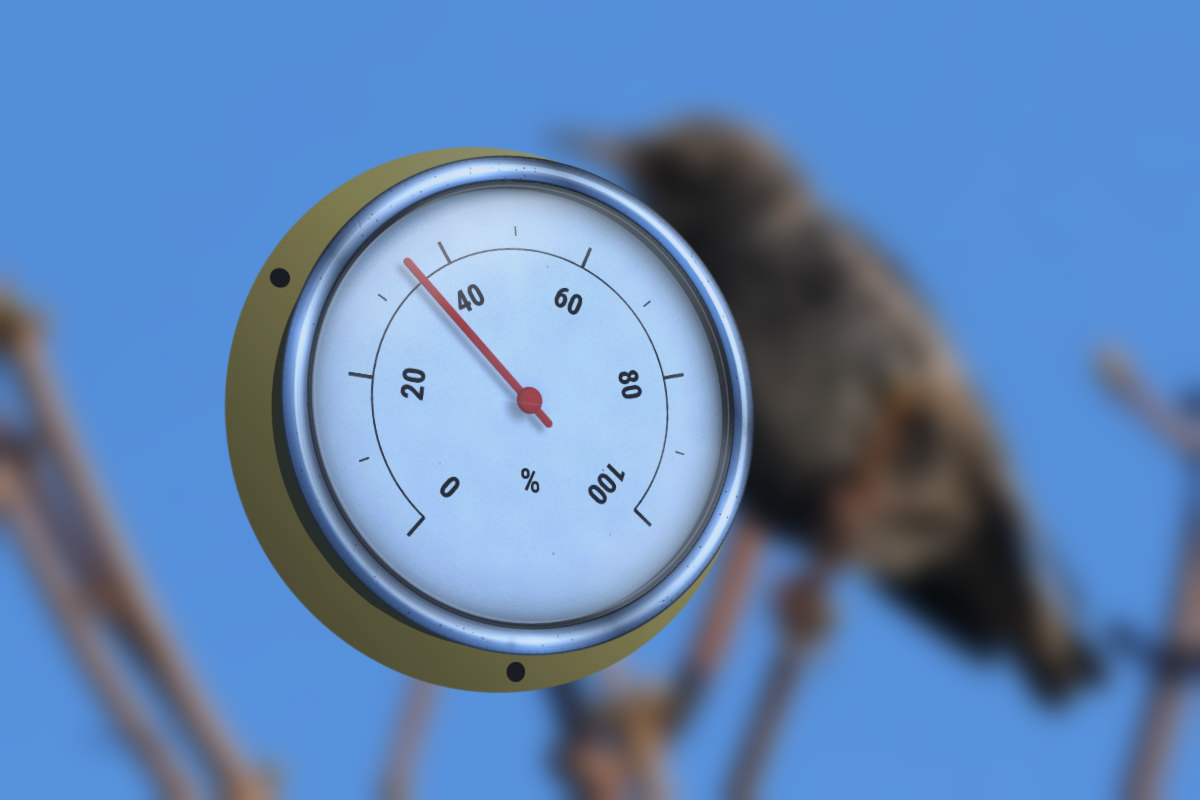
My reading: 35 %
